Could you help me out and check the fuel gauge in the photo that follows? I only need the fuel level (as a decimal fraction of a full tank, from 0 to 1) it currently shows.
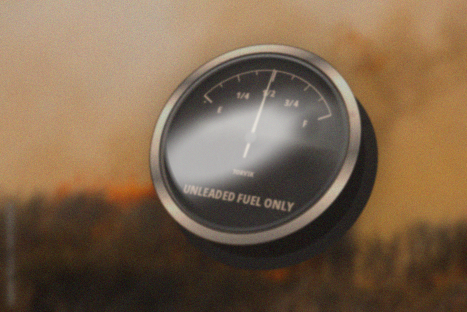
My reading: 0.5
